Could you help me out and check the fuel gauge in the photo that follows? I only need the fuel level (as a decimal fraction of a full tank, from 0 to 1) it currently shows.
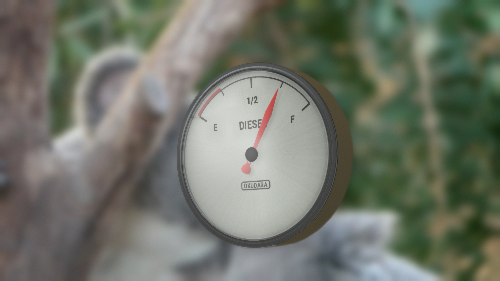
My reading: 0.75
